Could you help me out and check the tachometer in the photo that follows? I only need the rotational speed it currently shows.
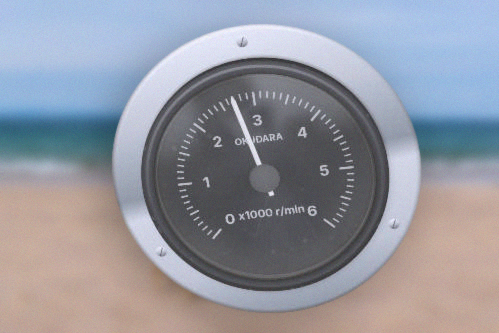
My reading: 2700 rpm
